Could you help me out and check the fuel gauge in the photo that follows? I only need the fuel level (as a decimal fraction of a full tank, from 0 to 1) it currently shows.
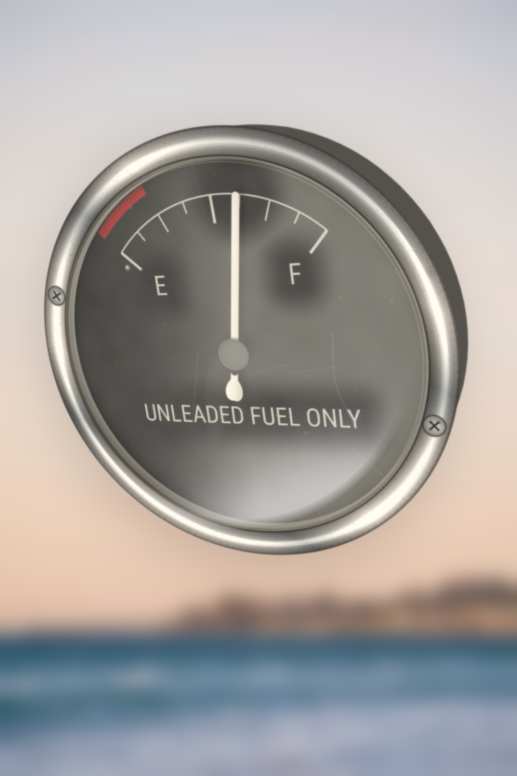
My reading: 0.625
